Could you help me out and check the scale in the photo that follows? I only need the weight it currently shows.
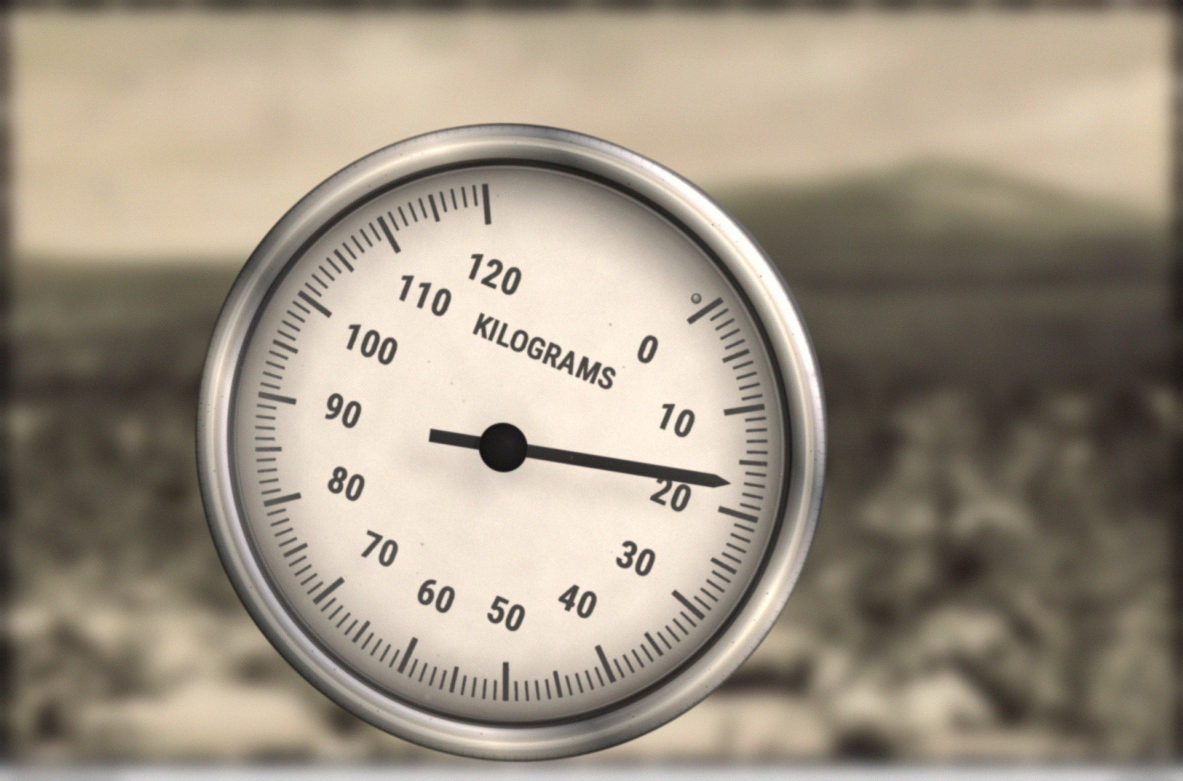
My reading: 17 kg
